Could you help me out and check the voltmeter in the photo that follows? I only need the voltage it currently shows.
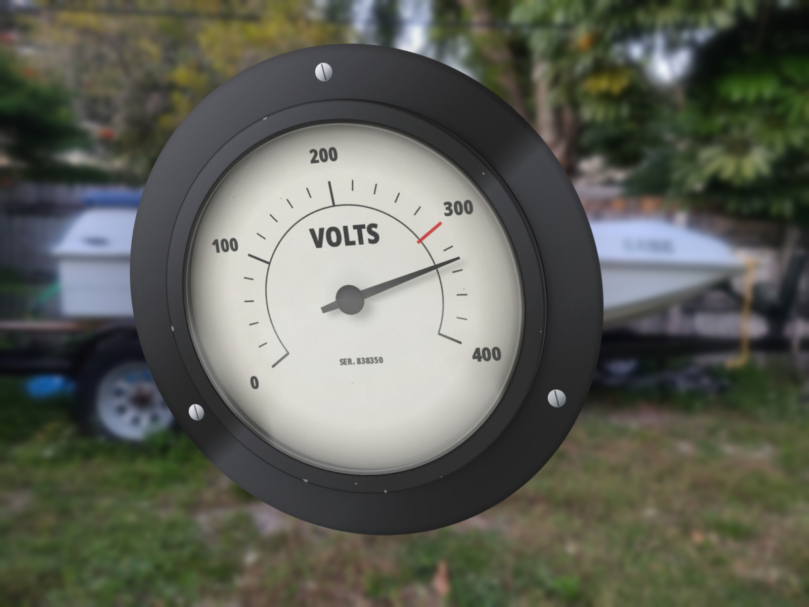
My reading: 330 V
